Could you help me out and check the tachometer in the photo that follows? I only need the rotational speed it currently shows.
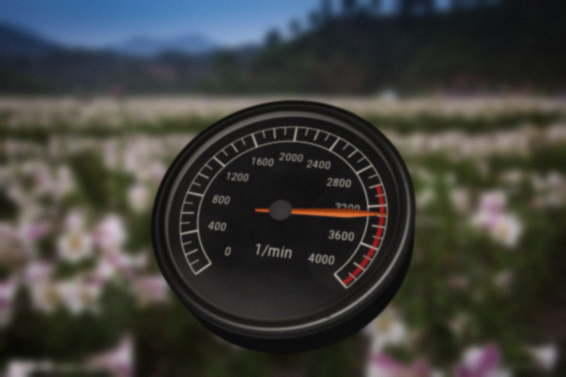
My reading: 3300 rpm
